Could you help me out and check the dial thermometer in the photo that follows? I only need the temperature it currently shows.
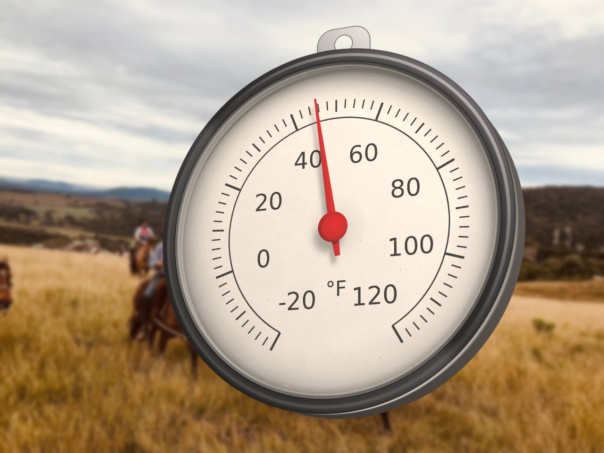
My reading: 46 °F
